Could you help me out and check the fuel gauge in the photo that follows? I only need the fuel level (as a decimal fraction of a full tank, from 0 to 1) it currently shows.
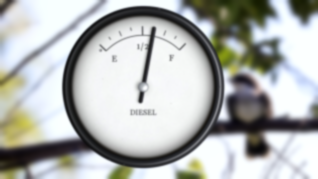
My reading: 0.625
